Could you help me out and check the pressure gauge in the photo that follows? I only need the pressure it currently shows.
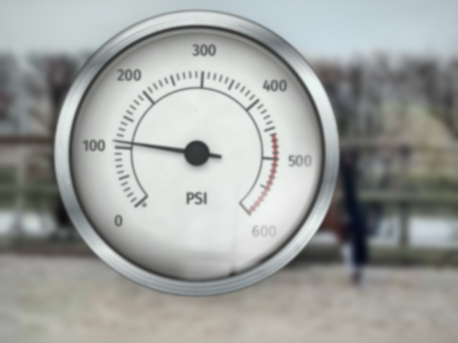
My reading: 110 psi
